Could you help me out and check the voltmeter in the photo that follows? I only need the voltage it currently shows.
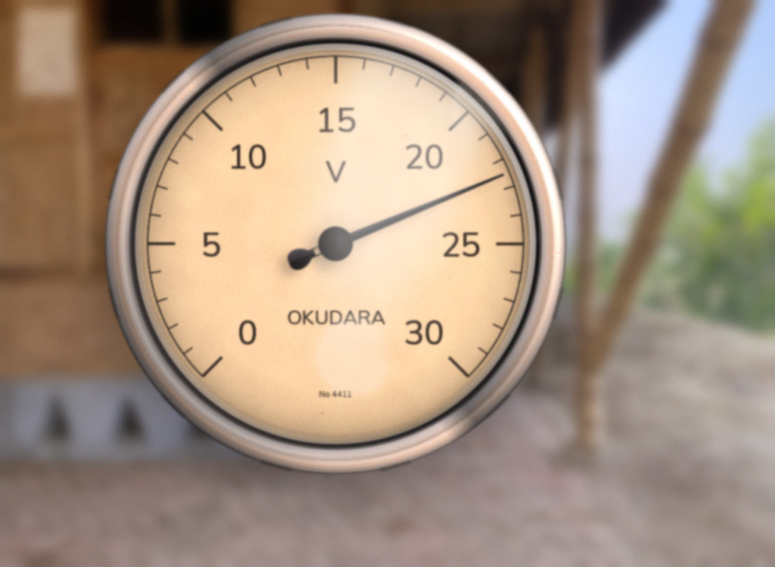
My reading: 22.5 V
